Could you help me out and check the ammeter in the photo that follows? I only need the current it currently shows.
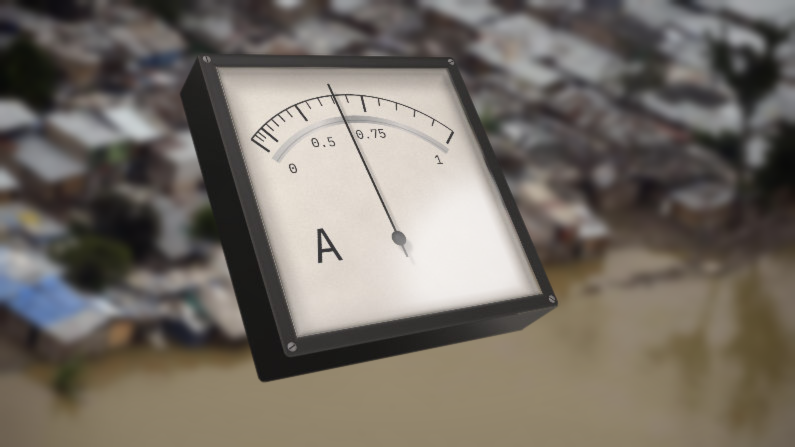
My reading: 0.65 A
